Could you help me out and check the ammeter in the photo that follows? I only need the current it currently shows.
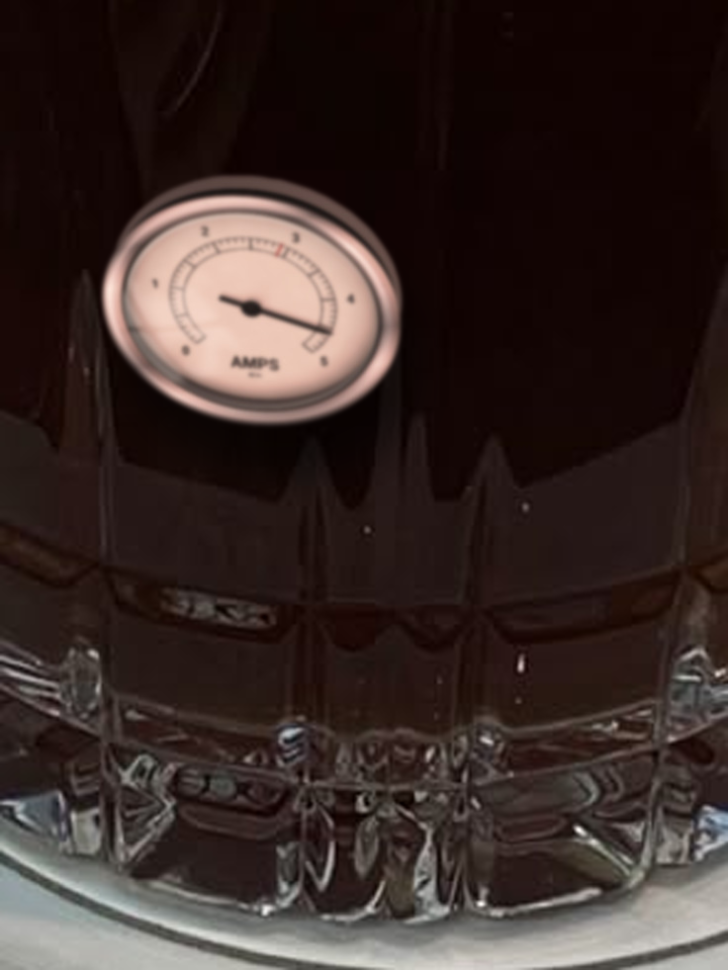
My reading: 4.5 A
